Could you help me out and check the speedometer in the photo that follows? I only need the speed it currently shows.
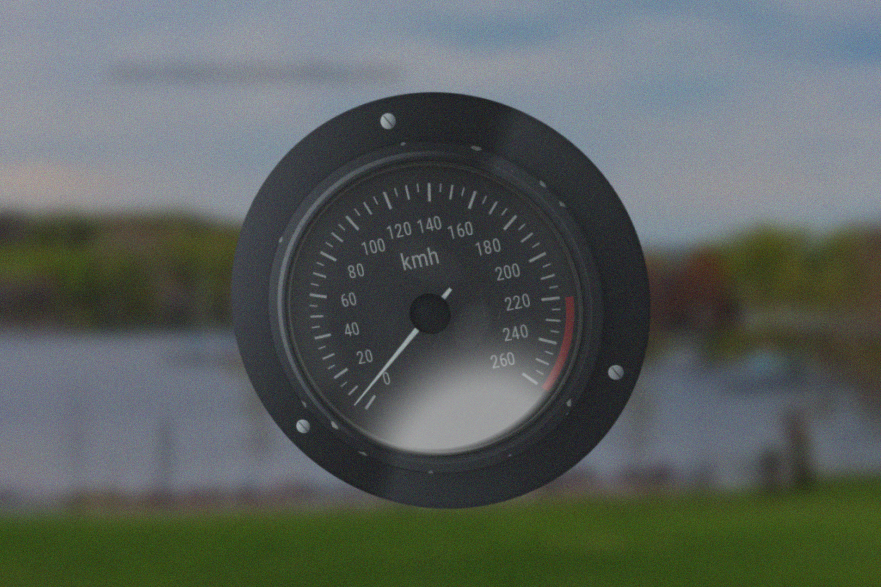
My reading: 5 km/h
